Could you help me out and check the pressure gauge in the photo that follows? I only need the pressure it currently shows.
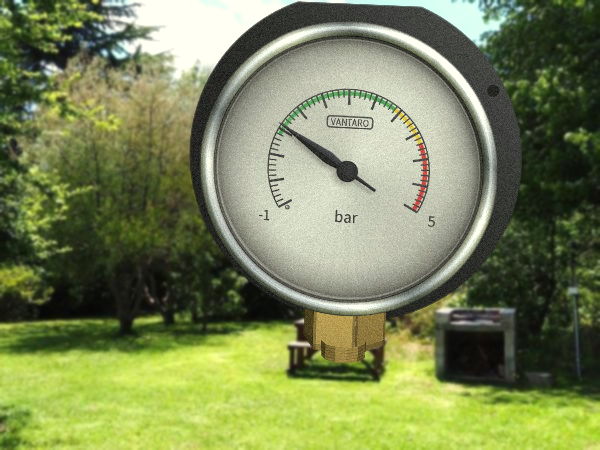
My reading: 0.6 bar
